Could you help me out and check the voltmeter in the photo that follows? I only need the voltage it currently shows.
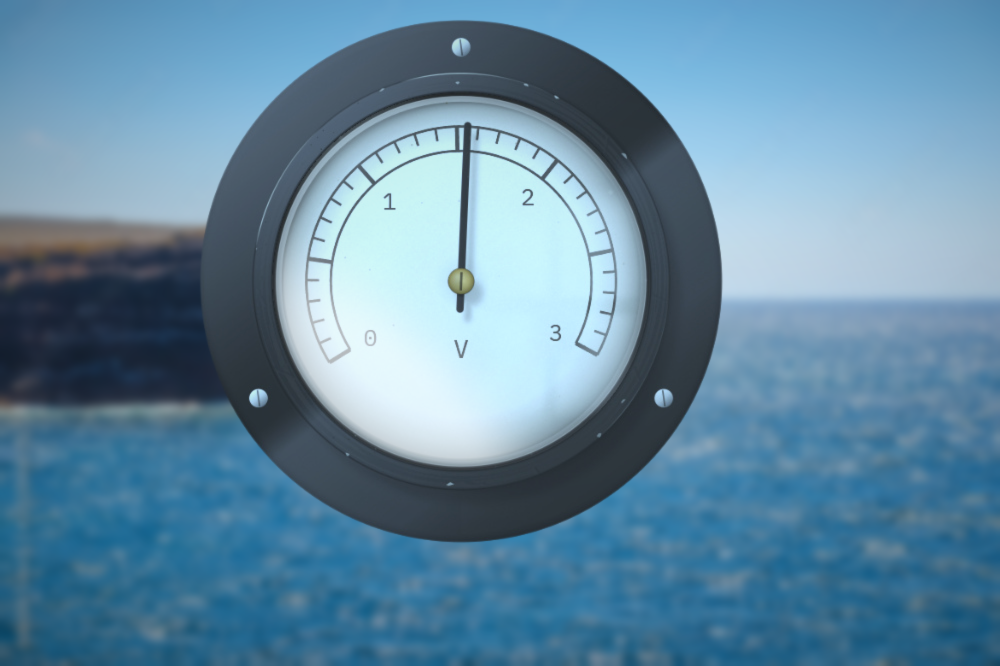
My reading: 1.55 V
